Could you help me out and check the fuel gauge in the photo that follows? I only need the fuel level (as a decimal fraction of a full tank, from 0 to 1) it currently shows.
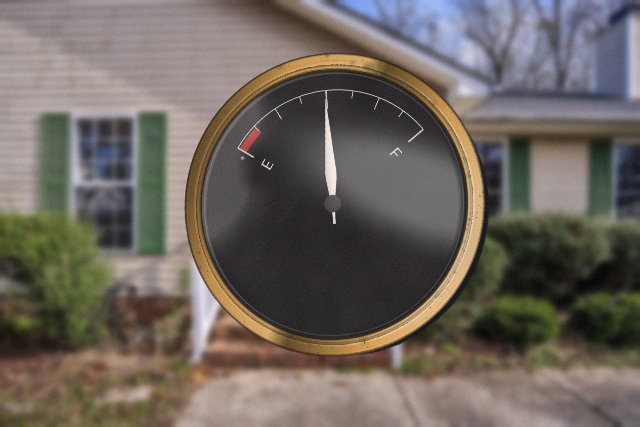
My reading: 0.5
